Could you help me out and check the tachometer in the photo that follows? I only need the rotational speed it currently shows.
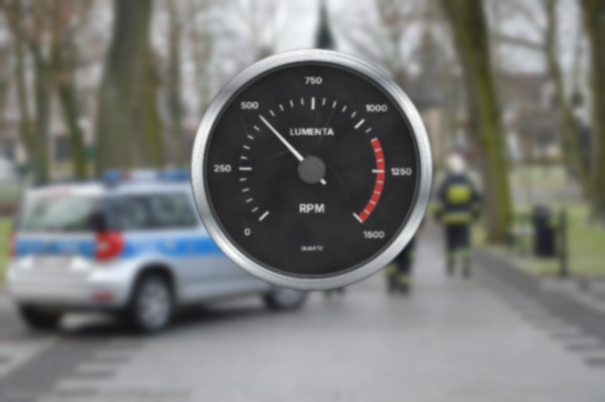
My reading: 500 rpm
